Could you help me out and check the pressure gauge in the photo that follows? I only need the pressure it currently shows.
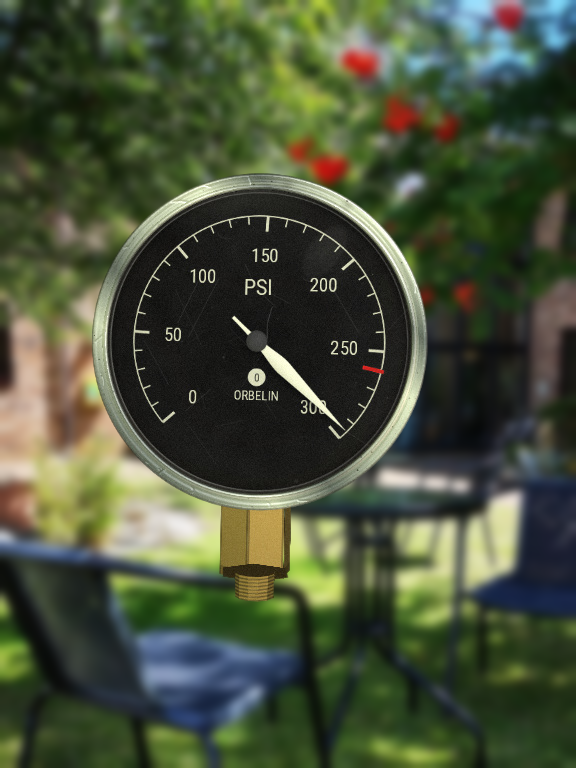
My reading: 295 psi
